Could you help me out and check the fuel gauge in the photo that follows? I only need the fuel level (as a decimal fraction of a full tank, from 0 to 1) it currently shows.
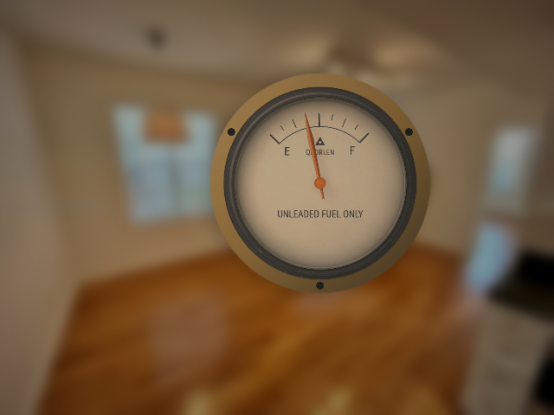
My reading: 0.375
